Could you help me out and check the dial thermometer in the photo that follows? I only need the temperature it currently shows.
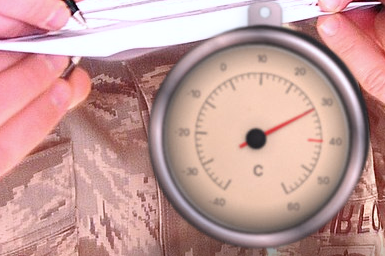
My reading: 30 °C
